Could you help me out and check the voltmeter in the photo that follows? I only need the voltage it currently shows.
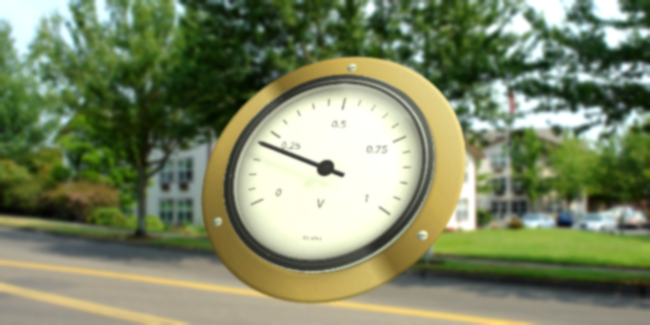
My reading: 0.2 V
